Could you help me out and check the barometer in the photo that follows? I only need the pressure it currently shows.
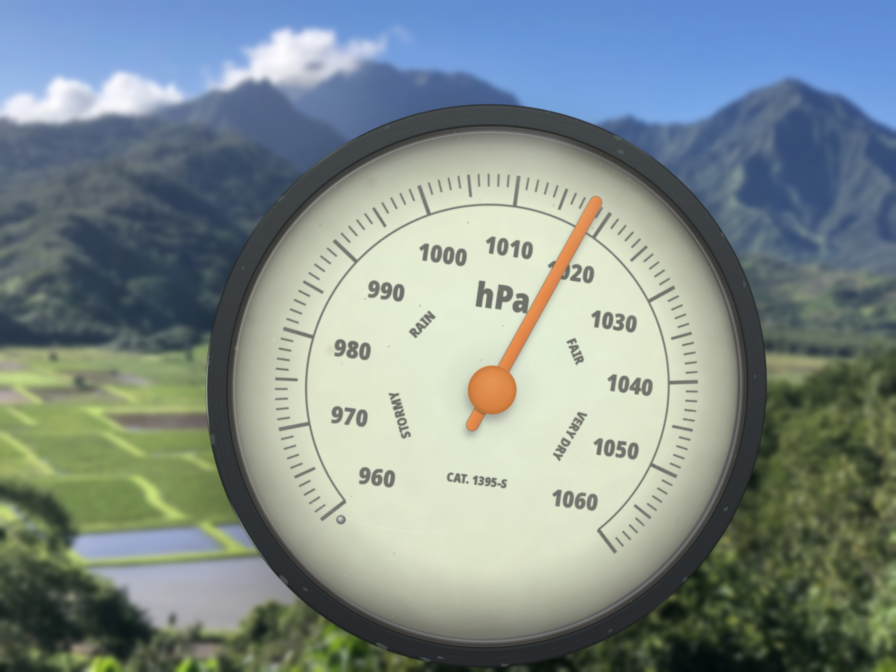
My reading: 1018 hPa
